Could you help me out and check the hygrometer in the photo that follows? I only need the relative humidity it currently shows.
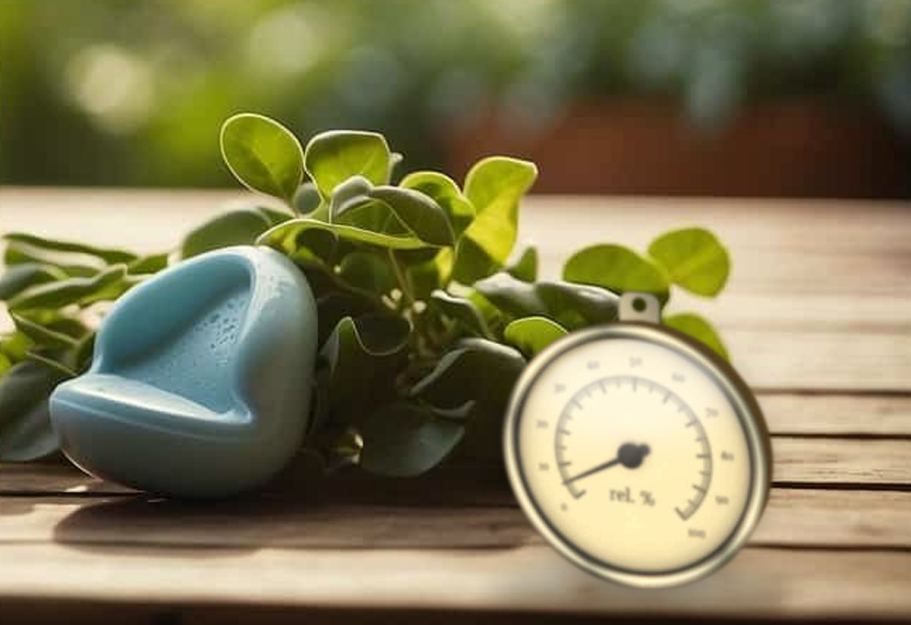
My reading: 5 %
